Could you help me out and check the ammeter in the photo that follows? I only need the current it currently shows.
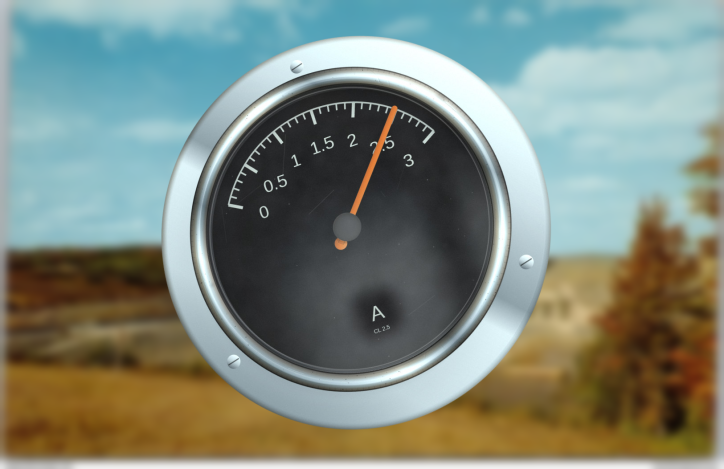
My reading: 2.5 A
